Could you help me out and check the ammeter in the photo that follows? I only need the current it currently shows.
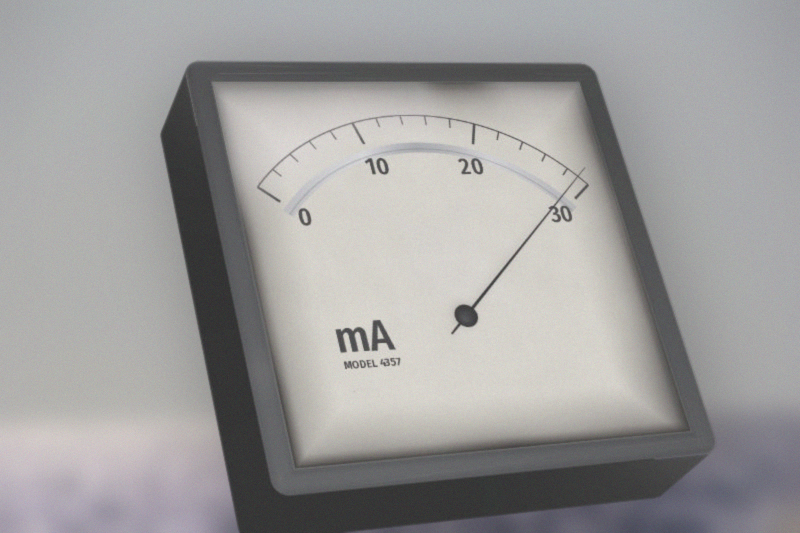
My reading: 29 mA
